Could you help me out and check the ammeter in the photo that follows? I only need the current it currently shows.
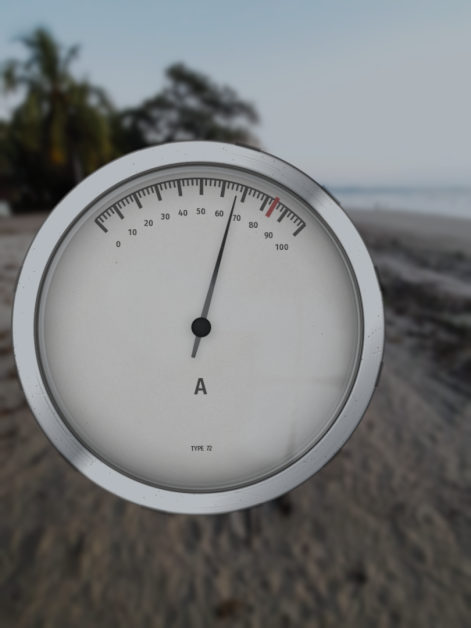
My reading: 66 A
